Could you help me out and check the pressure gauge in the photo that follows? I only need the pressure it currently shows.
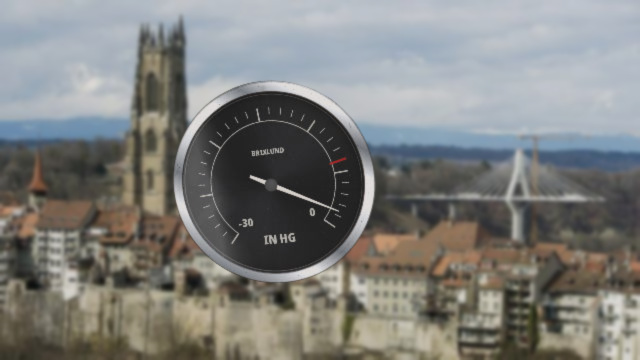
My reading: -1.5 inHg
